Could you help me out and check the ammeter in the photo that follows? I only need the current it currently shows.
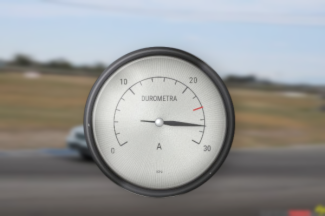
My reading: 27 A
